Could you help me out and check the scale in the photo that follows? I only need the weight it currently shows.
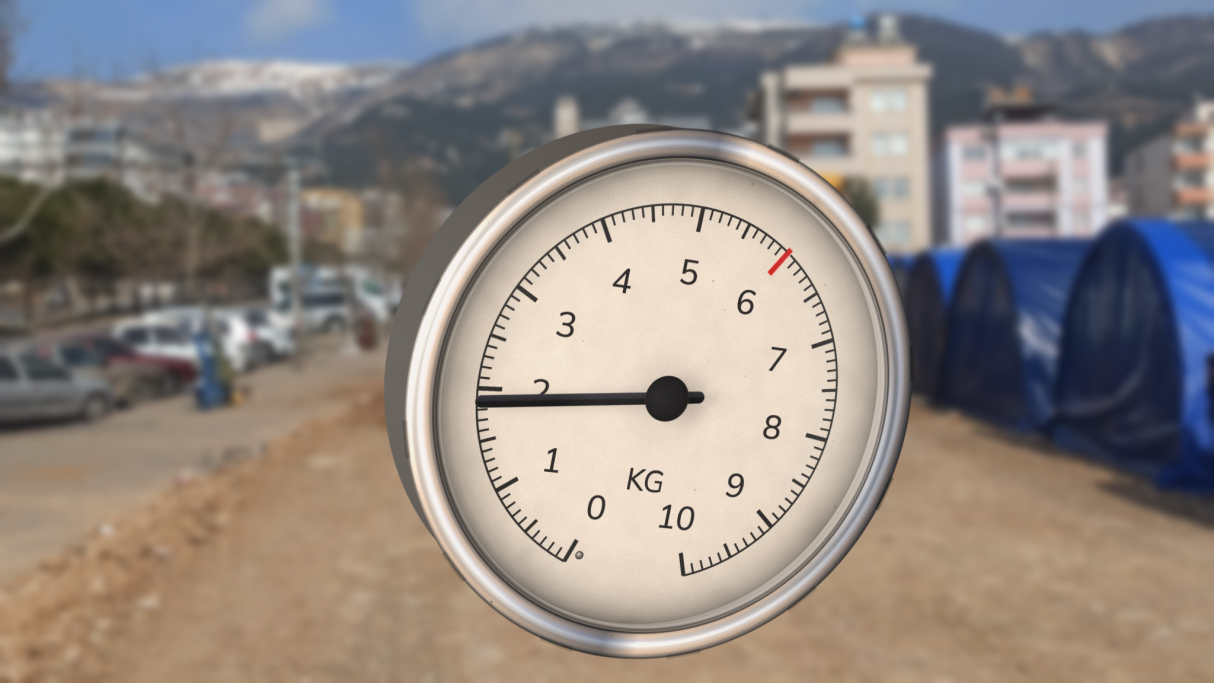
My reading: 1.9 kg
